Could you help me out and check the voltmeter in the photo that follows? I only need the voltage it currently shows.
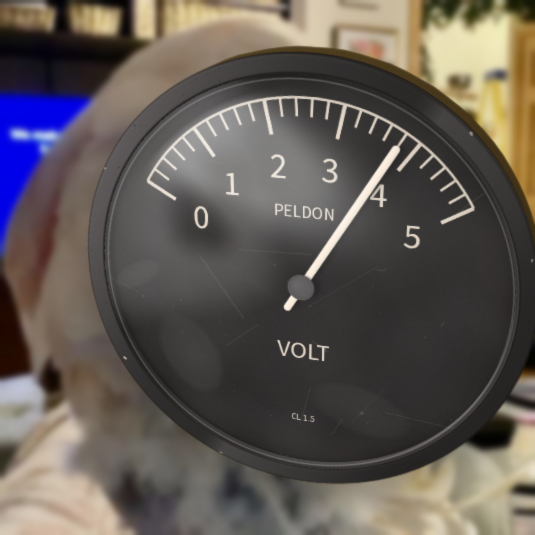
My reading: 3.8 V
